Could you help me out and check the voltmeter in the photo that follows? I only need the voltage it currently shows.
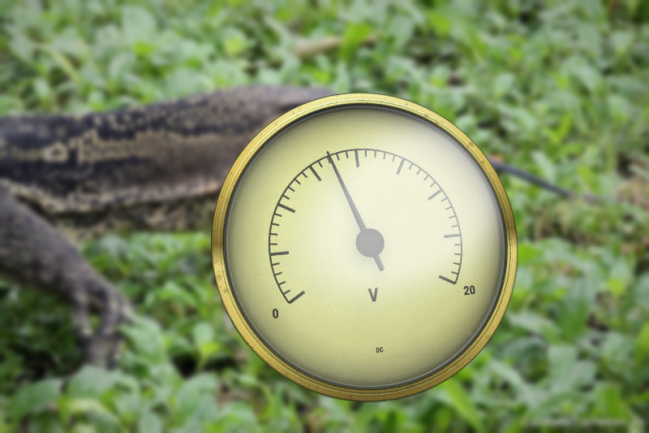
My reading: 8.5 V
